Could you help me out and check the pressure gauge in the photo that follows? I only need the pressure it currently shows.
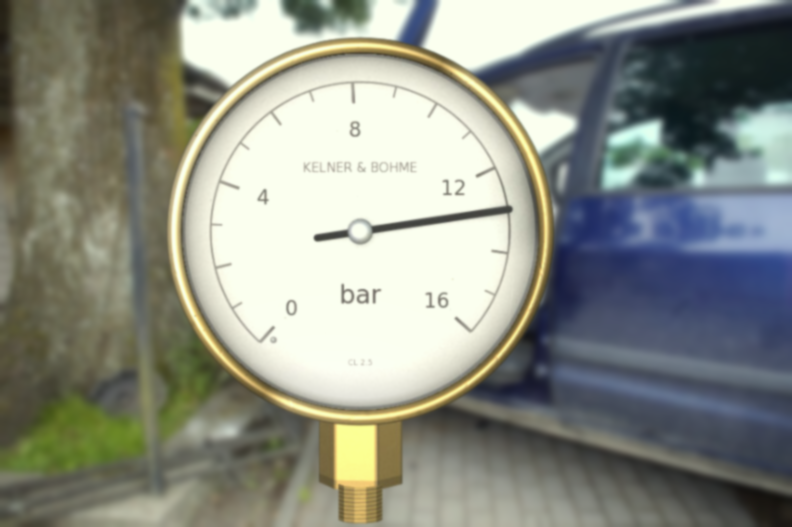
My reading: 13 bar
